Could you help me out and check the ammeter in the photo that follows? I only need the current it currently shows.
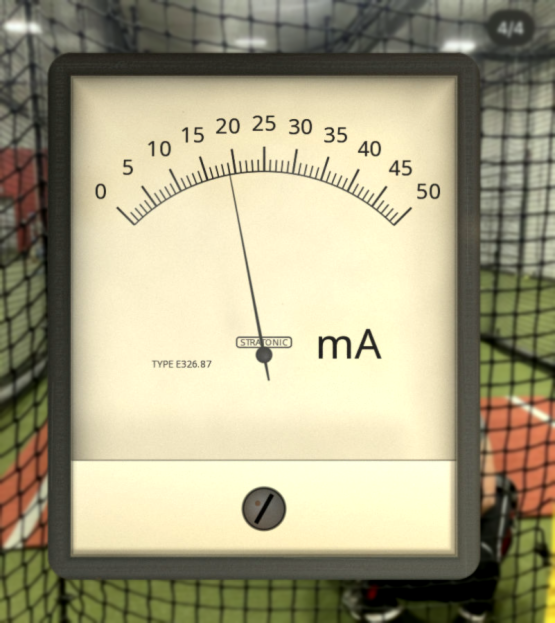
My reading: 19 mA
